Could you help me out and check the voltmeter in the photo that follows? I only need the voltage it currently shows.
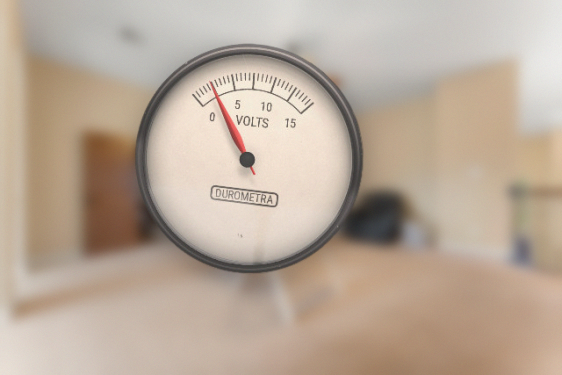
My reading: 2.5 V
